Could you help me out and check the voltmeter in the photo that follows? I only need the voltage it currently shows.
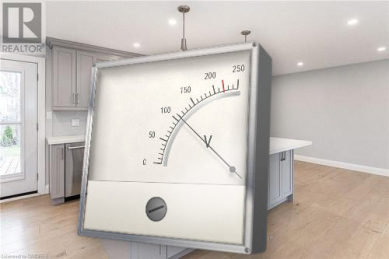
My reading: 110 V
